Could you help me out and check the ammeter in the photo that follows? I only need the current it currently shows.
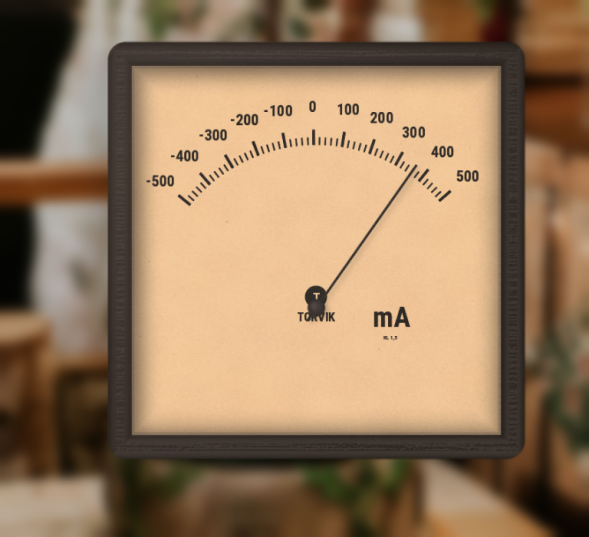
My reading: 360 mA
